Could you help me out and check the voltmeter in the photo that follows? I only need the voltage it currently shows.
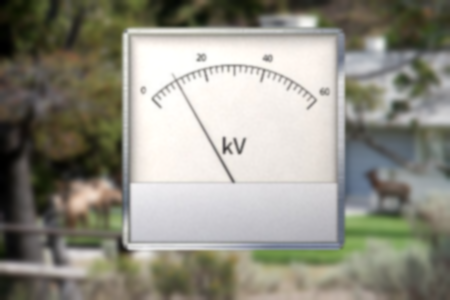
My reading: 10 kV
